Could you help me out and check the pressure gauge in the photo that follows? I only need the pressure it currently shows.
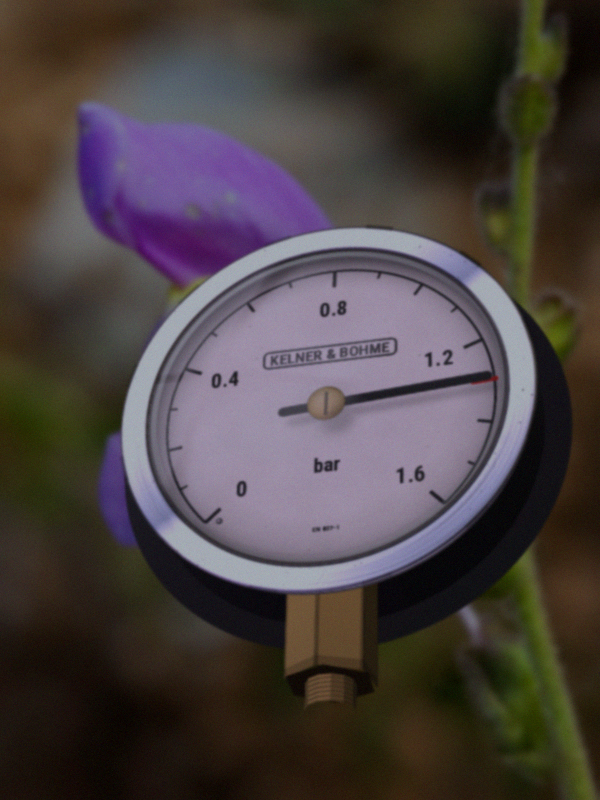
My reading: 1.3 bar
